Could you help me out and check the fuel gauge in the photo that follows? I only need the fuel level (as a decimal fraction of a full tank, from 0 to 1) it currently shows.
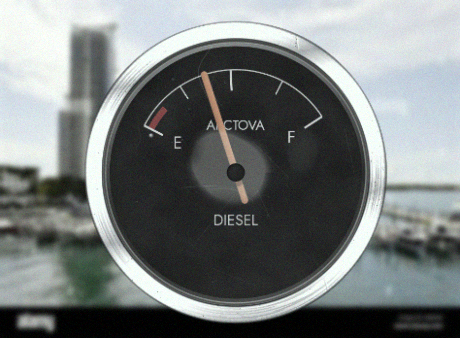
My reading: 0.375
